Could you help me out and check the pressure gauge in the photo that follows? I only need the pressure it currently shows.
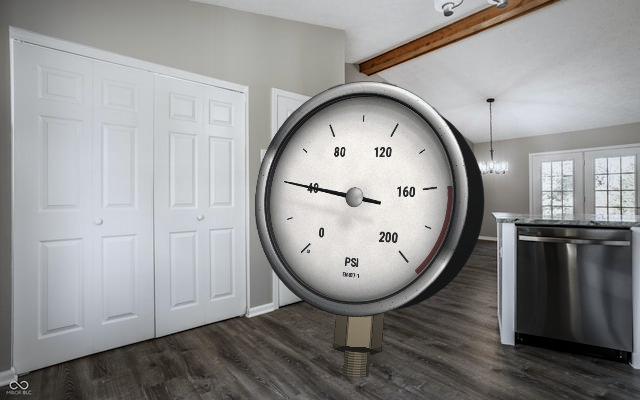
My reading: 40 psi
